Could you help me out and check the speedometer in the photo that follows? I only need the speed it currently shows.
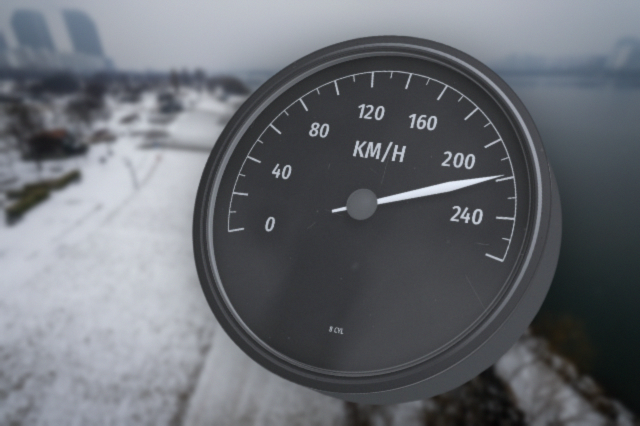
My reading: 220 km/h
